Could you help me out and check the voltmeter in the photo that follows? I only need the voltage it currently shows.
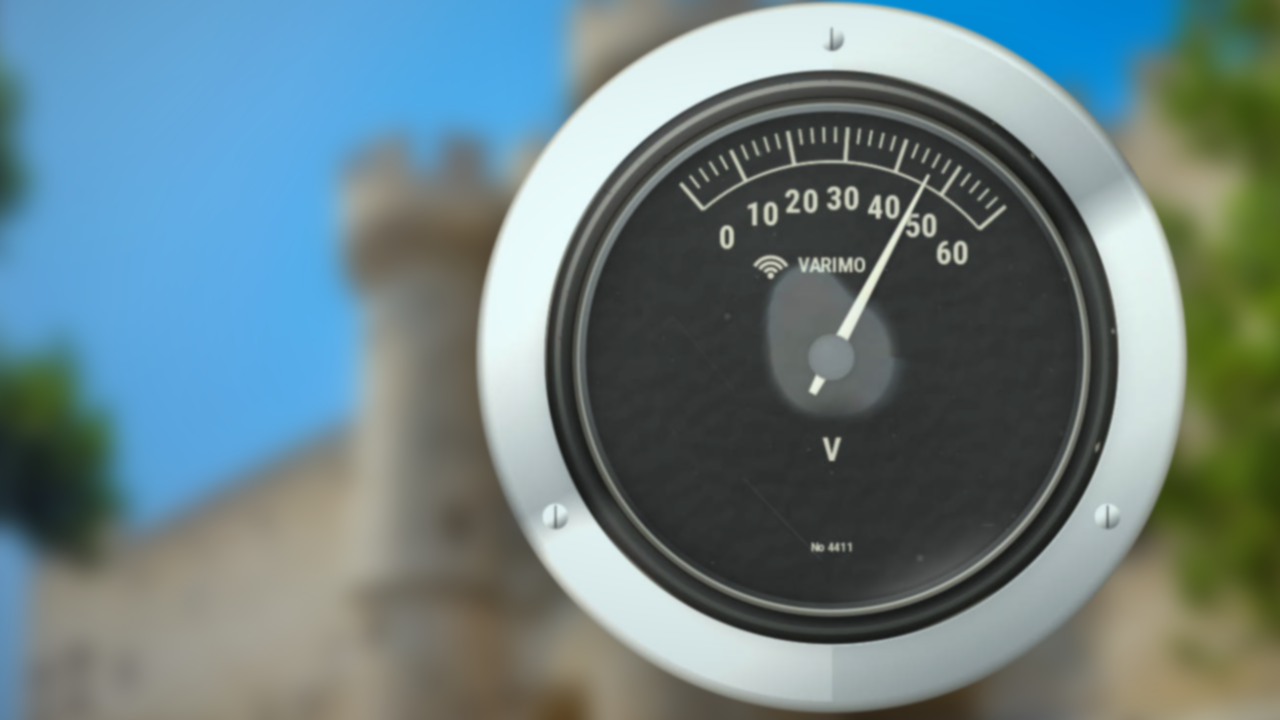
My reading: 46 V
